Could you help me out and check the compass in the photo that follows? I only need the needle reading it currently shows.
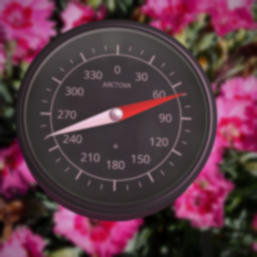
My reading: 70 °
